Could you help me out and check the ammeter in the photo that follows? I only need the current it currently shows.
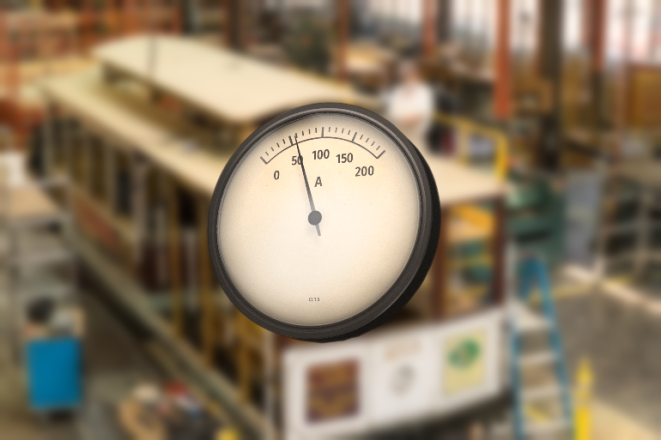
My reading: 60 A
